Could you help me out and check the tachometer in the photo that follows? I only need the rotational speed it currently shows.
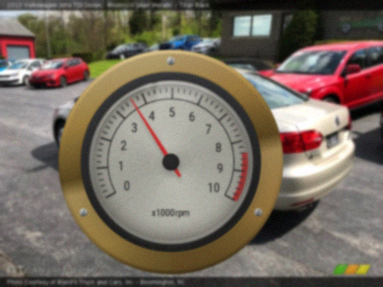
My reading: 3600 rpm
